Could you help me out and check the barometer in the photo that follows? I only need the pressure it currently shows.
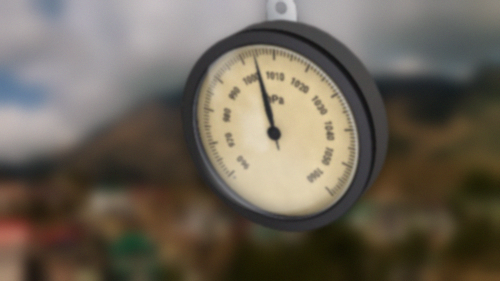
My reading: 1005 hPa
